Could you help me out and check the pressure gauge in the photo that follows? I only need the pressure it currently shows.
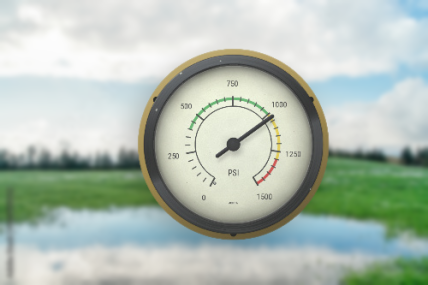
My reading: 1025 psi
